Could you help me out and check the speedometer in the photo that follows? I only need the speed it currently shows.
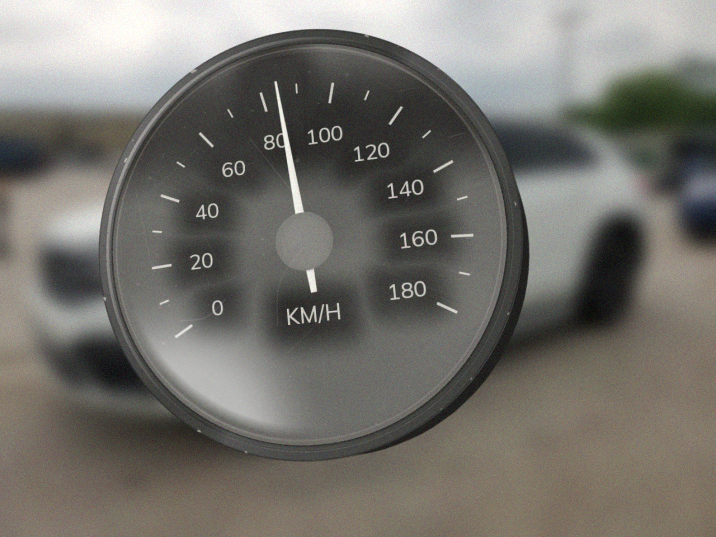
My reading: 85 km/h
